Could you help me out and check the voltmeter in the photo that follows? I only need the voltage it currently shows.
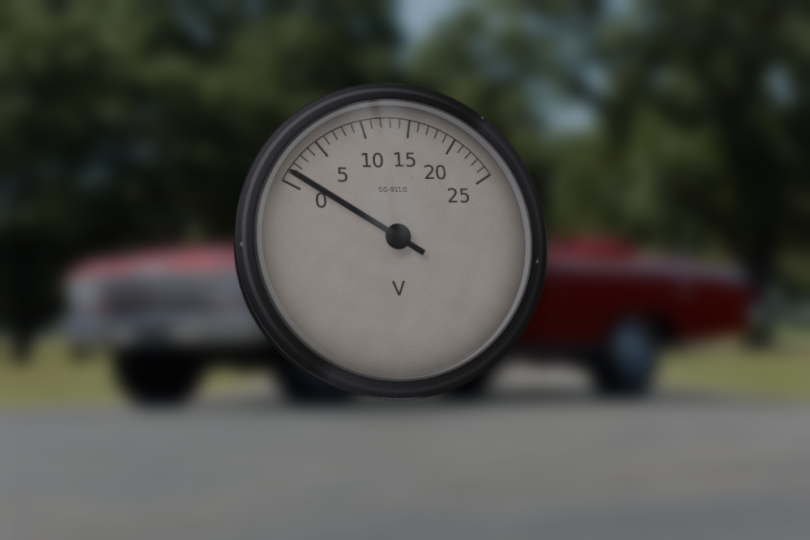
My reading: 1 V
